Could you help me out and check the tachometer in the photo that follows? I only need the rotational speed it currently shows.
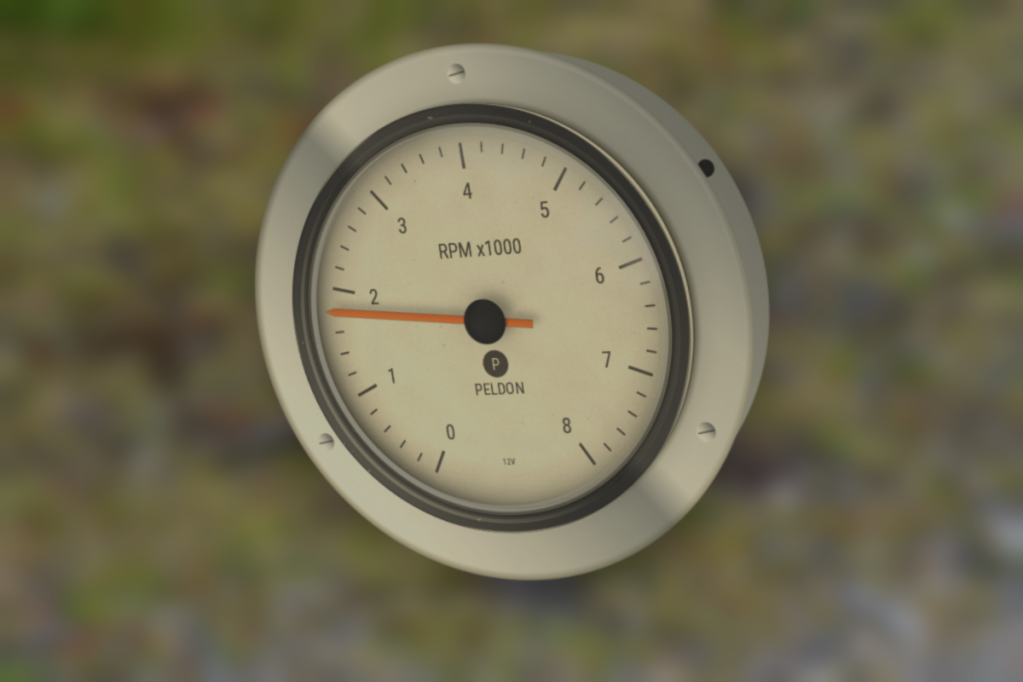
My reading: 1800 rpm
